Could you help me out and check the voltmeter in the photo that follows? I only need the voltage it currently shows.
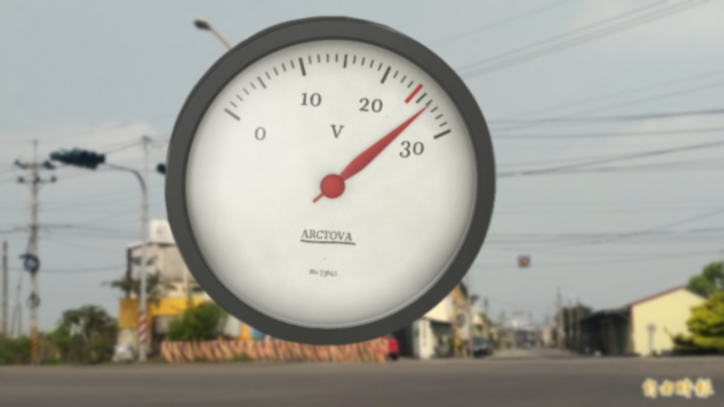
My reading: 26 V
